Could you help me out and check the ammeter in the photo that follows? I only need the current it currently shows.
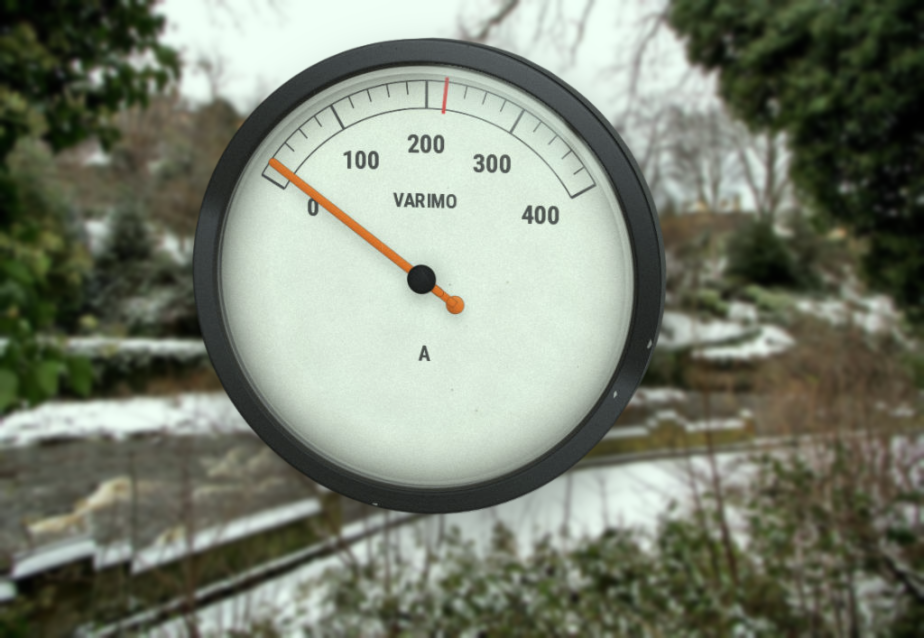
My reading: 20 A
